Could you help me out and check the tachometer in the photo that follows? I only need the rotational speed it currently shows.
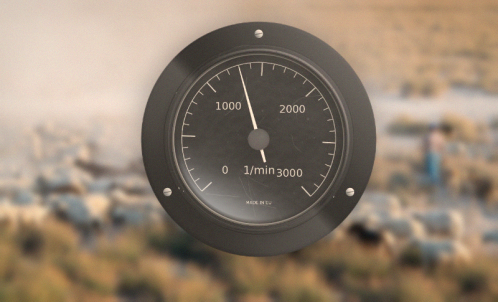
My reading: 1300 rpm
